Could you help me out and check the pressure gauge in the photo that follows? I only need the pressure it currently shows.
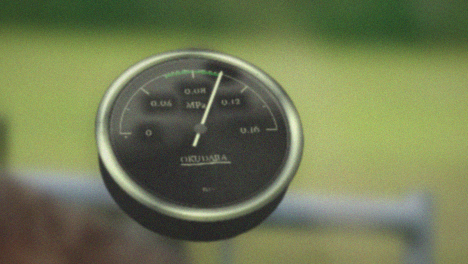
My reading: 0.1 MPa
